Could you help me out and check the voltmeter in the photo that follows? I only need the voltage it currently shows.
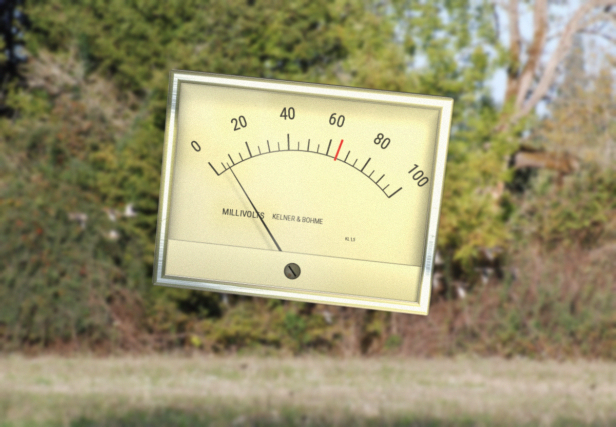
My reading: 7.5 mV
